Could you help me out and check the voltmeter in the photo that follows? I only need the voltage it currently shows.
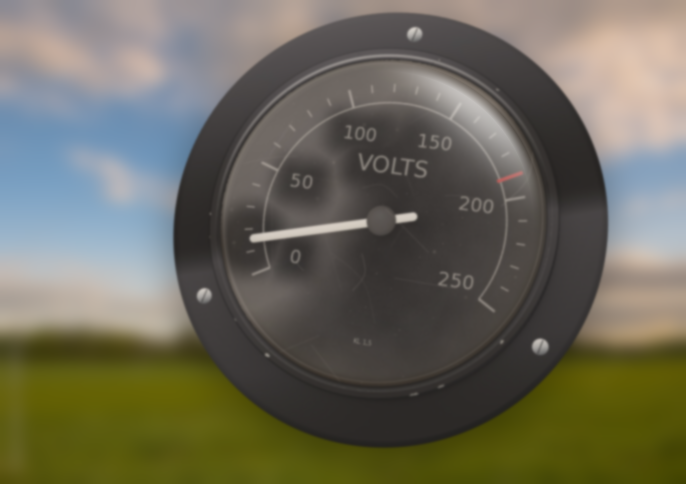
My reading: 15 V
